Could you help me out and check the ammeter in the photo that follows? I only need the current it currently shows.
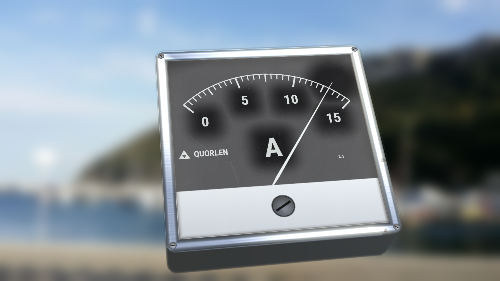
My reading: 13 A
